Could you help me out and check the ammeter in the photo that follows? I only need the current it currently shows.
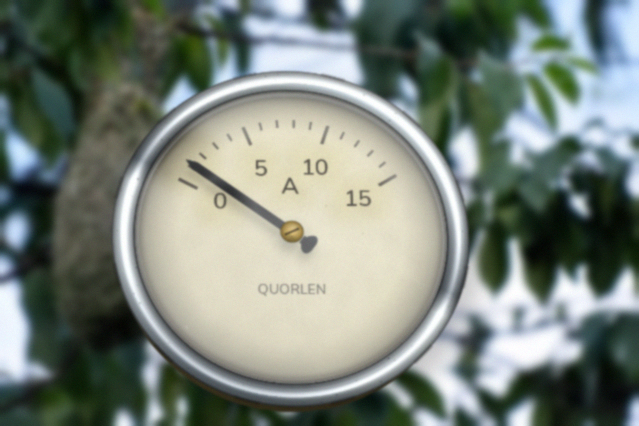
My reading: 1 A
